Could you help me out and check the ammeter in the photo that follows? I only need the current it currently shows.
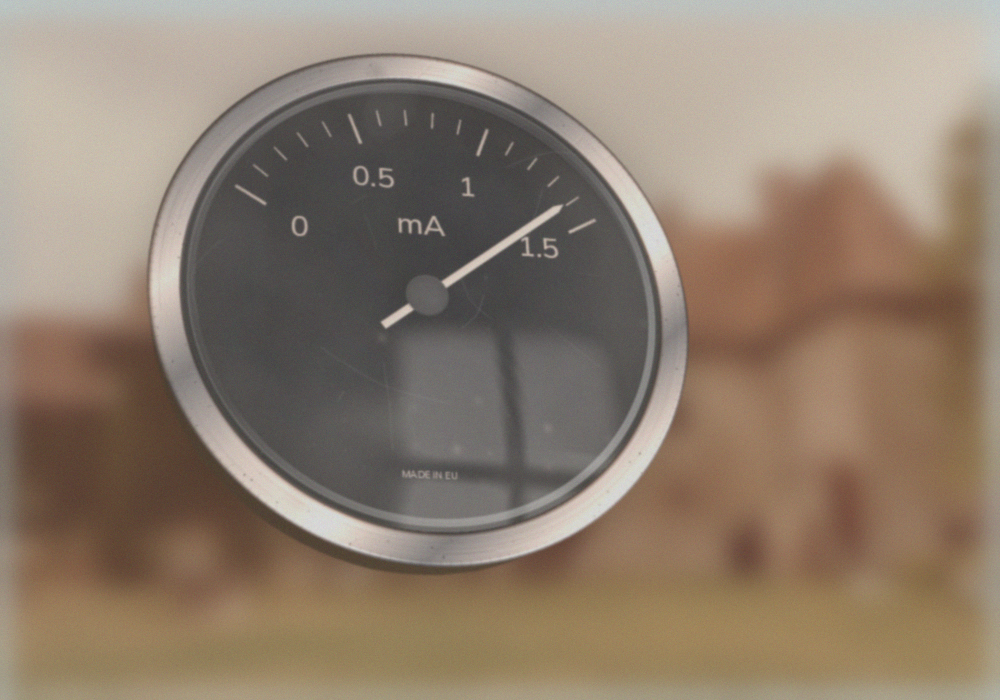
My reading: 1.4 mA
